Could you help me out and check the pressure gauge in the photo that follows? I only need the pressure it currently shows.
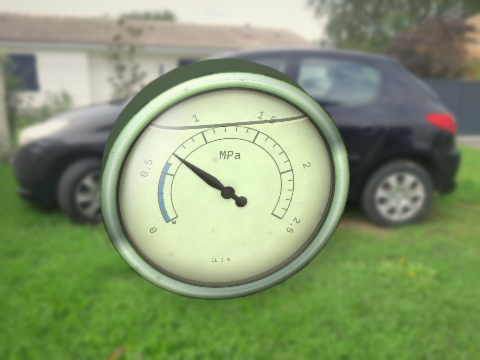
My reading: 0.7 MPa
